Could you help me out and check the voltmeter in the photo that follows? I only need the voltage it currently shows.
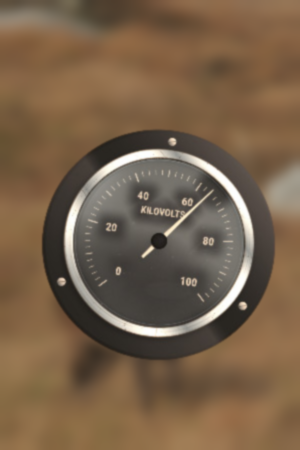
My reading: 64 kV
